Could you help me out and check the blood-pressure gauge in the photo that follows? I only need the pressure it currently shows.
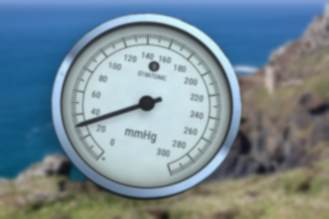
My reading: 30 mmHg
